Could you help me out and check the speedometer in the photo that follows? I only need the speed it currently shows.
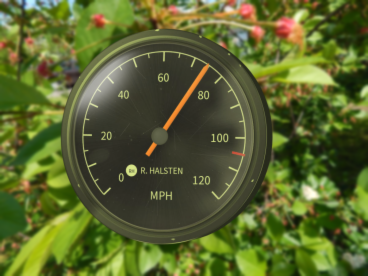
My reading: 75 mph
